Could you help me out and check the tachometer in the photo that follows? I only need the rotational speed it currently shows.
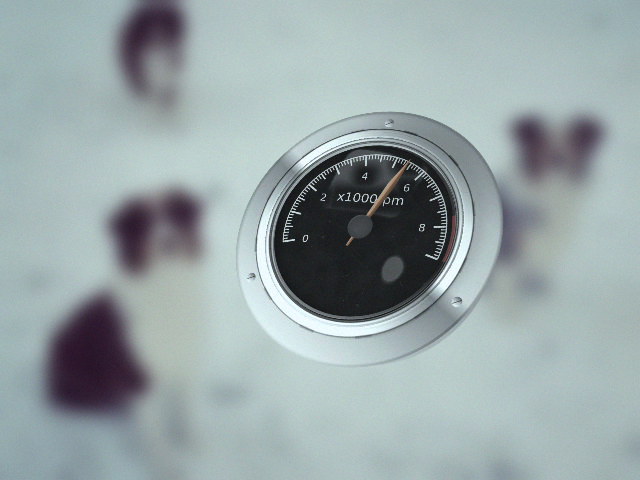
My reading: 5500 rpm
